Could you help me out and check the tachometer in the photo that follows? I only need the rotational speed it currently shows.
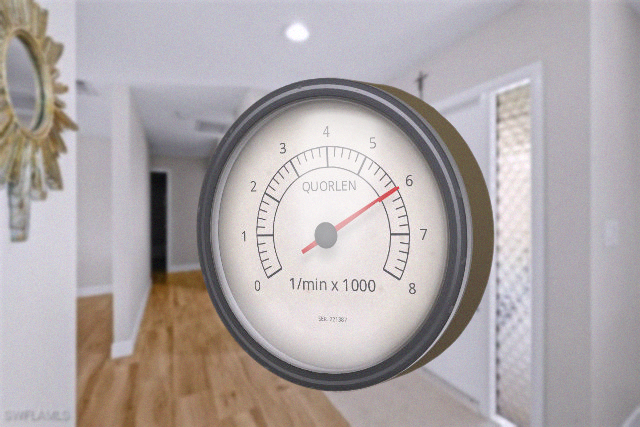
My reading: 6000 rpm
